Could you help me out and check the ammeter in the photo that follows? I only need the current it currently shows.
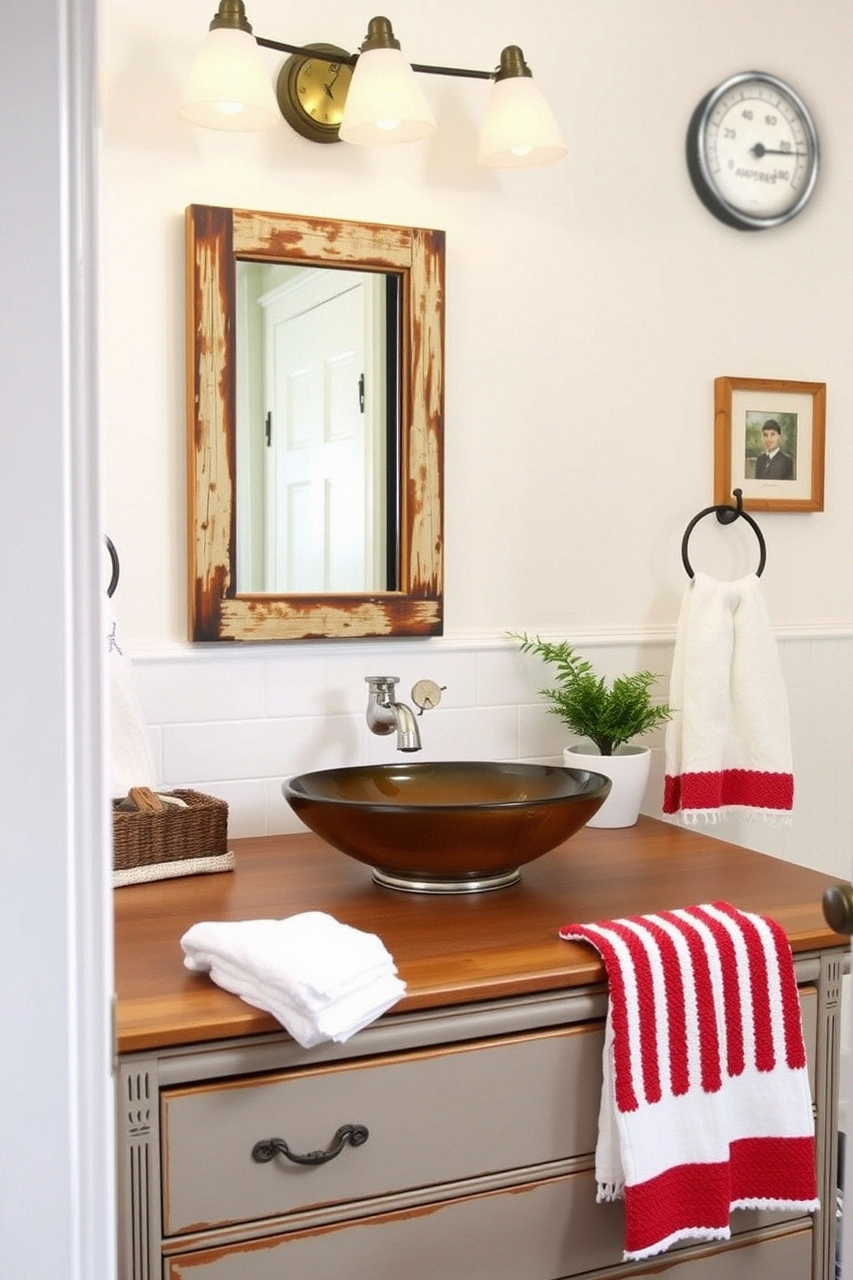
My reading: 85 A
